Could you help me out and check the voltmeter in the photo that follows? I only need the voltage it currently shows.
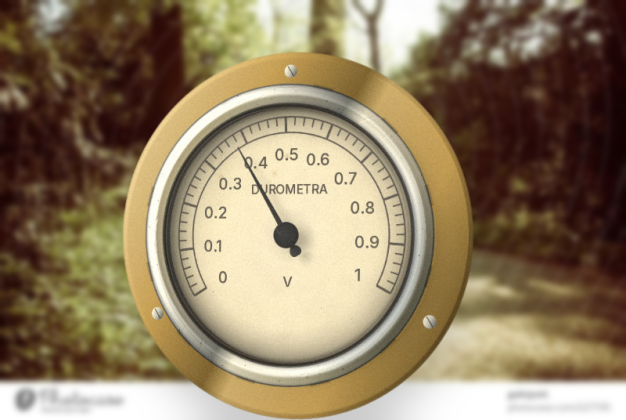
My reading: 0.38 V
